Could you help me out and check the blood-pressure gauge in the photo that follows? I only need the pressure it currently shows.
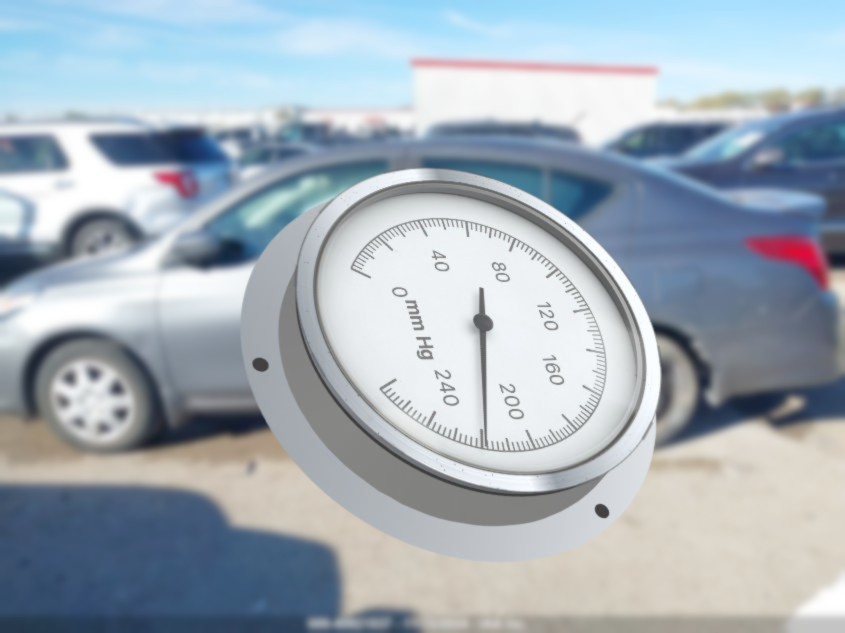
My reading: 220 mmHg
